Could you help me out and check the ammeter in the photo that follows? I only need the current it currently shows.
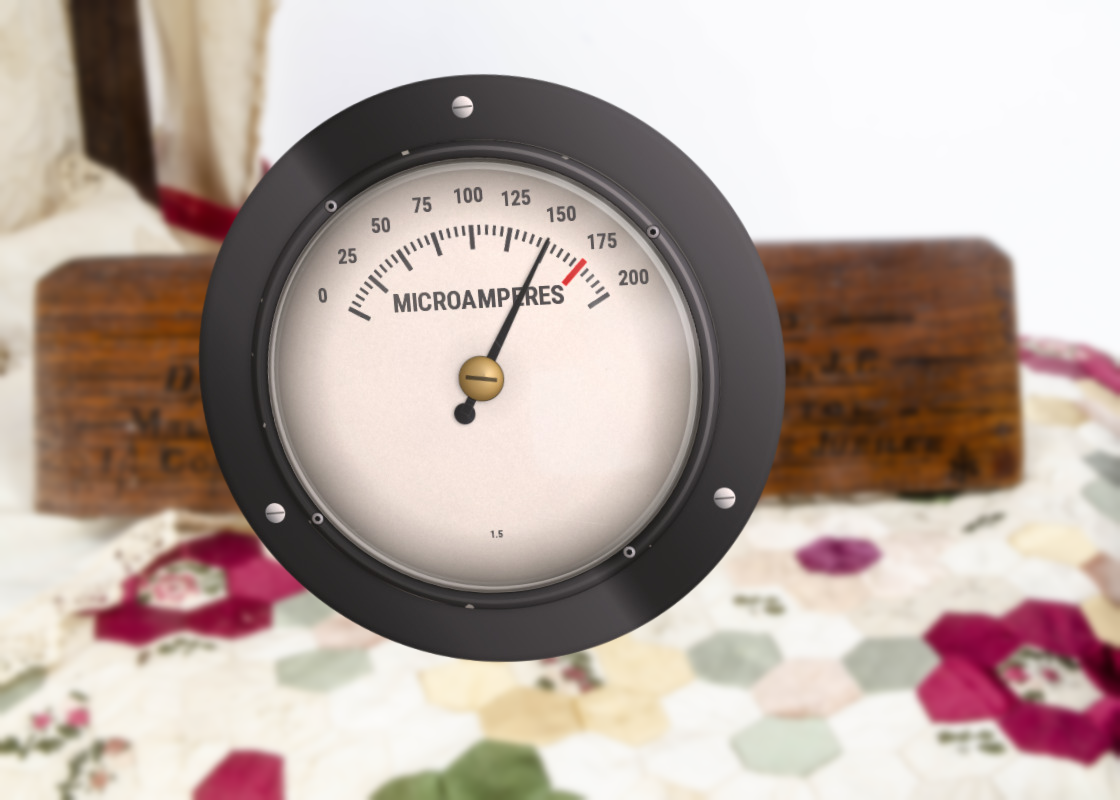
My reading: 150 µA
